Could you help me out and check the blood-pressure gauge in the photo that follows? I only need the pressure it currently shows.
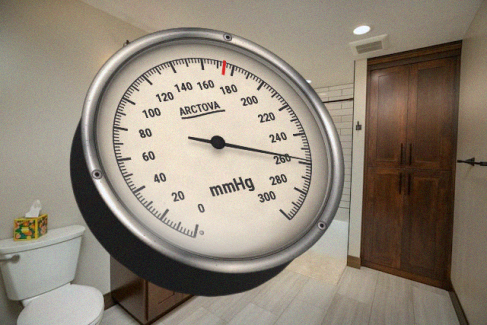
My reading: 260 mmHg
